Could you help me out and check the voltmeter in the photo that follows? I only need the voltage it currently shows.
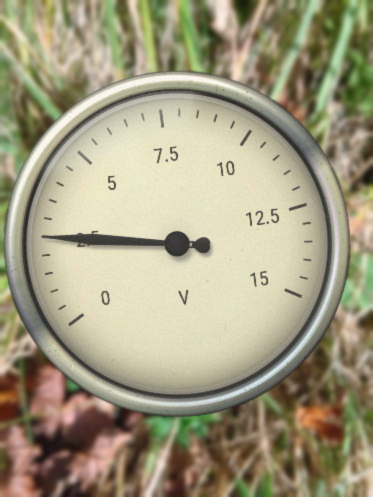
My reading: 2.5 V
